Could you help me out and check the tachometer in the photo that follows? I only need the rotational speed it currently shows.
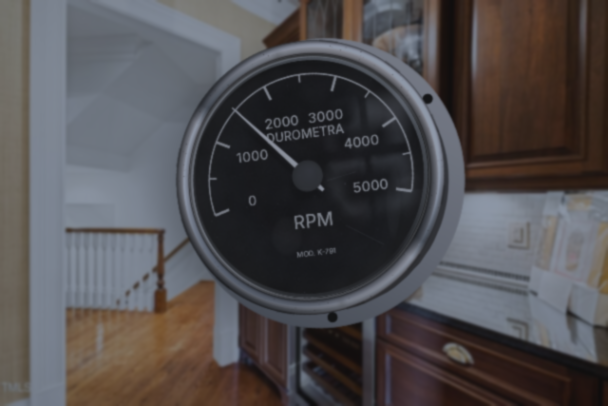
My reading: 1500 rpm
